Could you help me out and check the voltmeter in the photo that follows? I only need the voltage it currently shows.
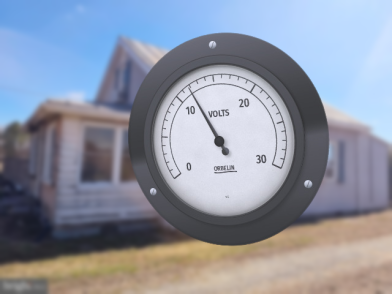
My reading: 12 V
